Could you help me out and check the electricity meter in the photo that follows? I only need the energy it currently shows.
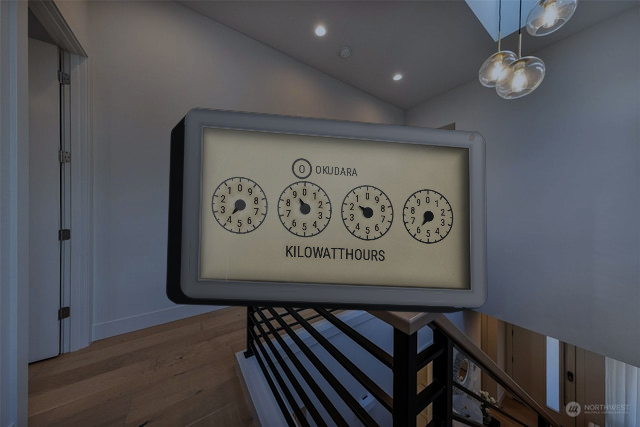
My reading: 3916 kWh
